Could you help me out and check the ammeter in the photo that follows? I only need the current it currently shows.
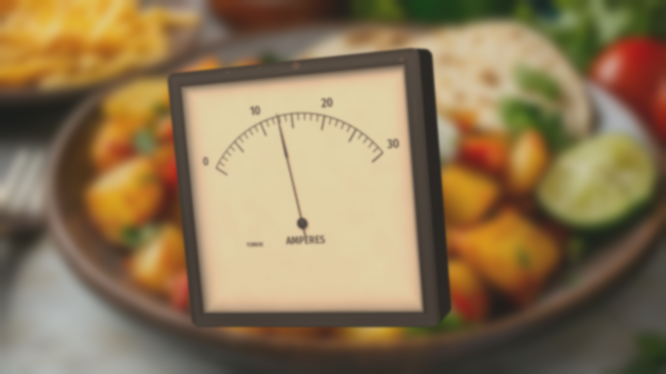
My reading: 13 A
